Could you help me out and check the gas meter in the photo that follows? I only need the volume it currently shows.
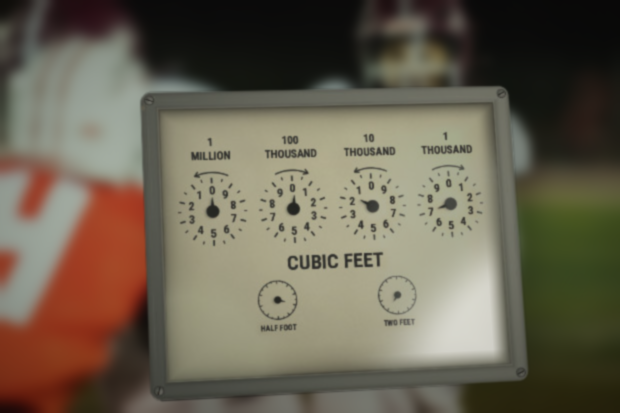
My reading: 1700 ft³
